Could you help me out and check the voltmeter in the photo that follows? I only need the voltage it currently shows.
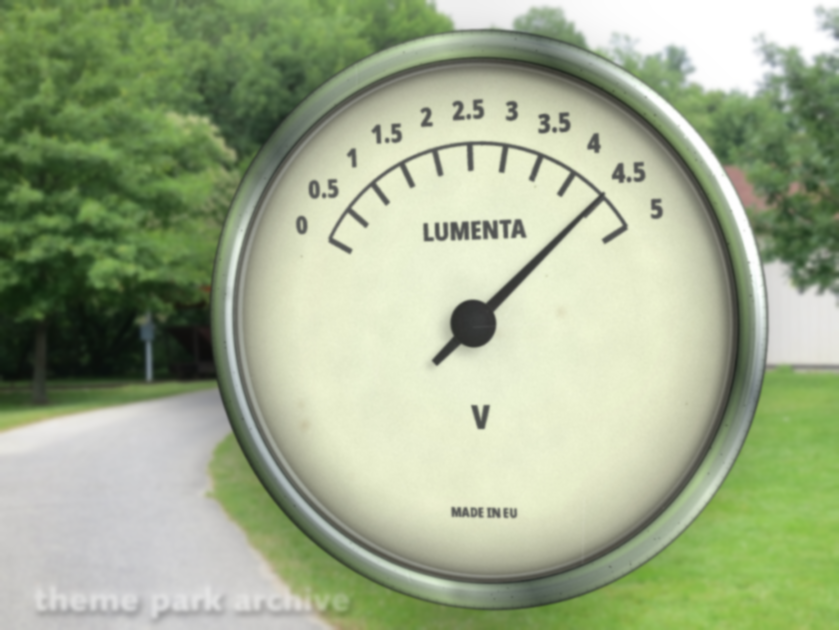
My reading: 4.5 V
